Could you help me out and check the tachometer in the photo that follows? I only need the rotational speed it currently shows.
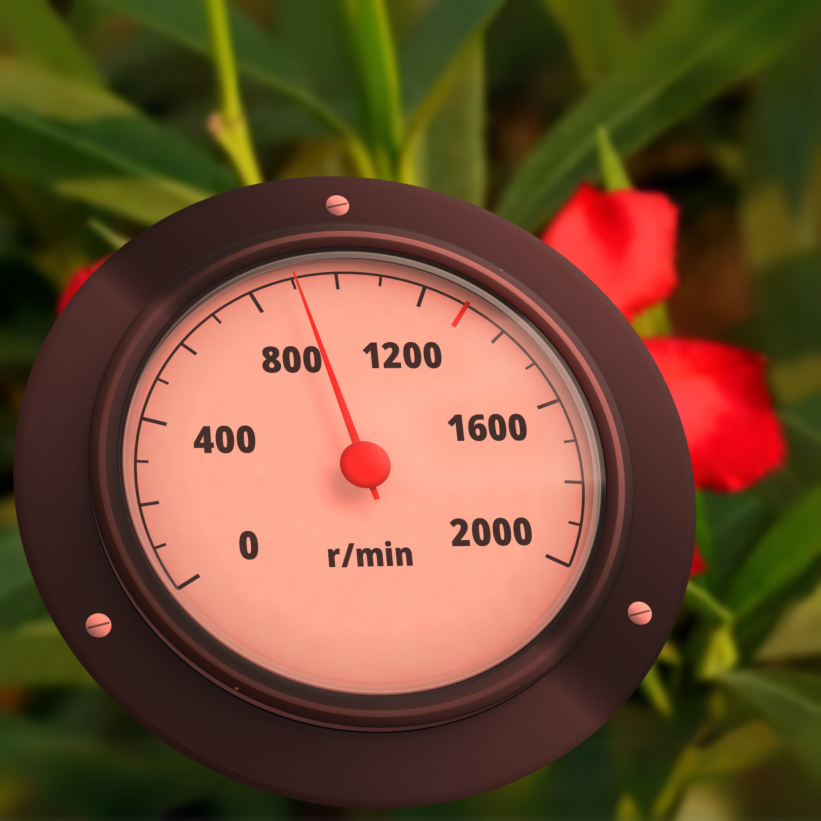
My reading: 900 rpm
